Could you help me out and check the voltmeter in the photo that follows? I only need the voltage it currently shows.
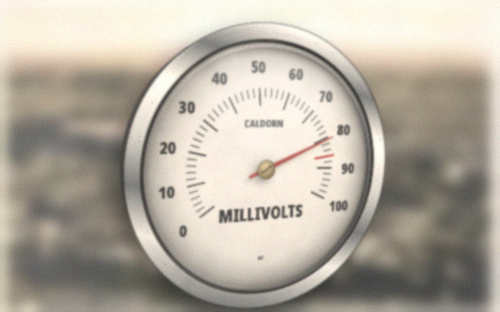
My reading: 80 mV
